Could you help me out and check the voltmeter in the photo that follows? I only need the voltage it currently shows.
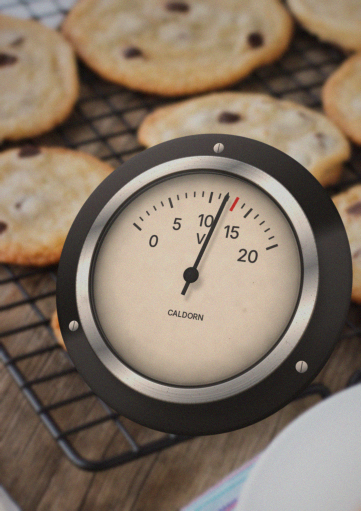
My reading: 12 V
